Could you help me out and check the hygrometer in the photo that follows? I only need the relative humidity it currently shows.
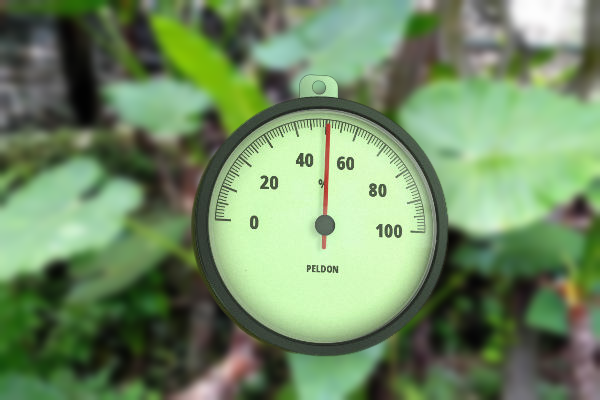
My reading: 50 %
